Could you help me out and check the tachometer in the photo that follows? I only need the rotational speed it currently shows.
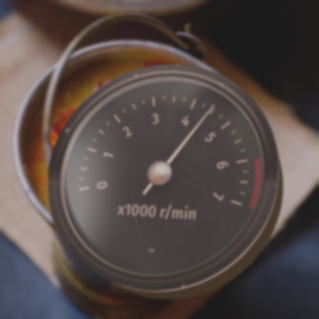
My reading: 4500 rpm
